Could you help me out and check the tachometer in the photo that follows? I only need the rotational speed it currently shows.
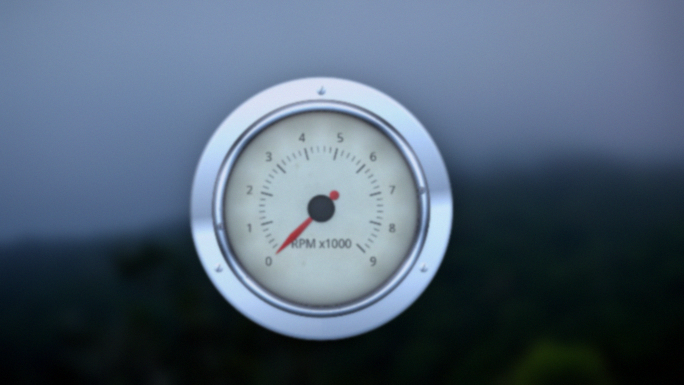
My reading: 0 rpm
